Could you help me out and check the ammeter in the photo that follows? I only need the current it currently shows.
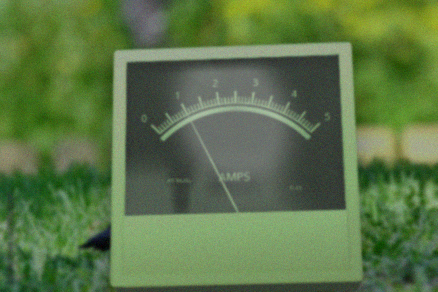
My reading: 1 A
